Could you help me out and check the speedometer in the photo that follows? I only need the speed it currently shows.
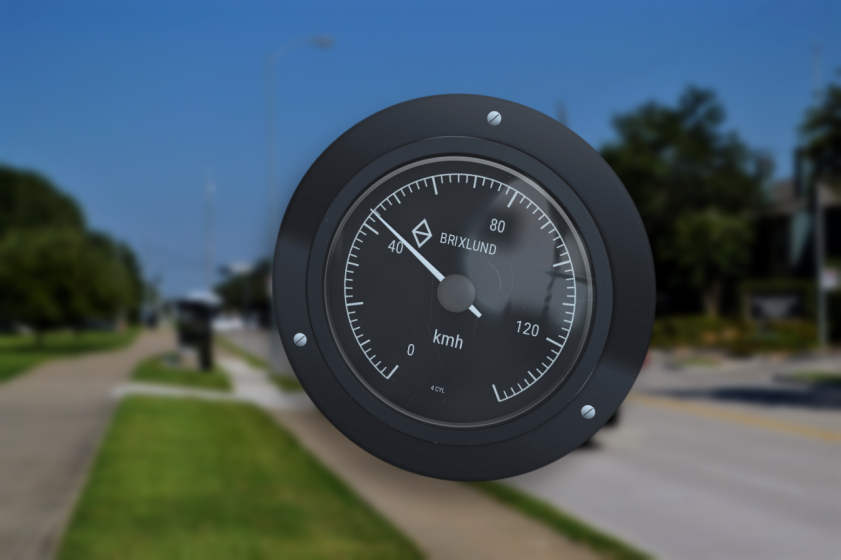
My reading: 44 km/h
